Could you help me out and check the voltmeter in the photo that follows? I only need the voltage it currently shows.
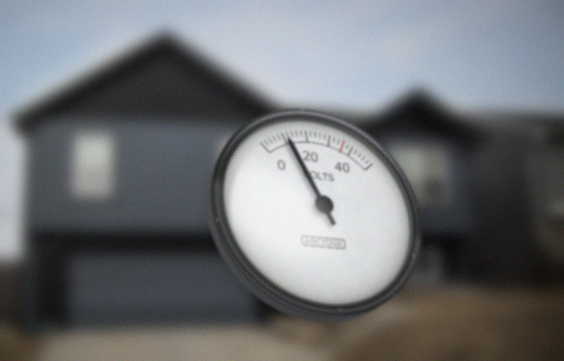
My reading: 10 V
